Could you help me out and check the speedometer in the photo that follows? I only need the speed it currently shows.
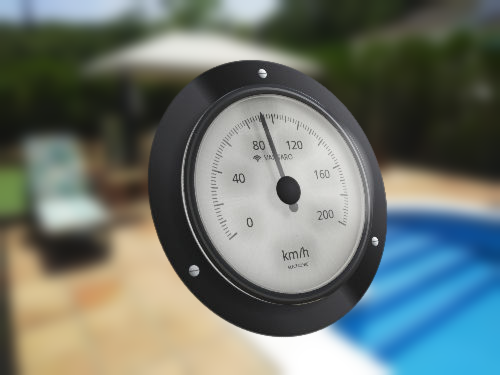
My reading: 90 km/h
